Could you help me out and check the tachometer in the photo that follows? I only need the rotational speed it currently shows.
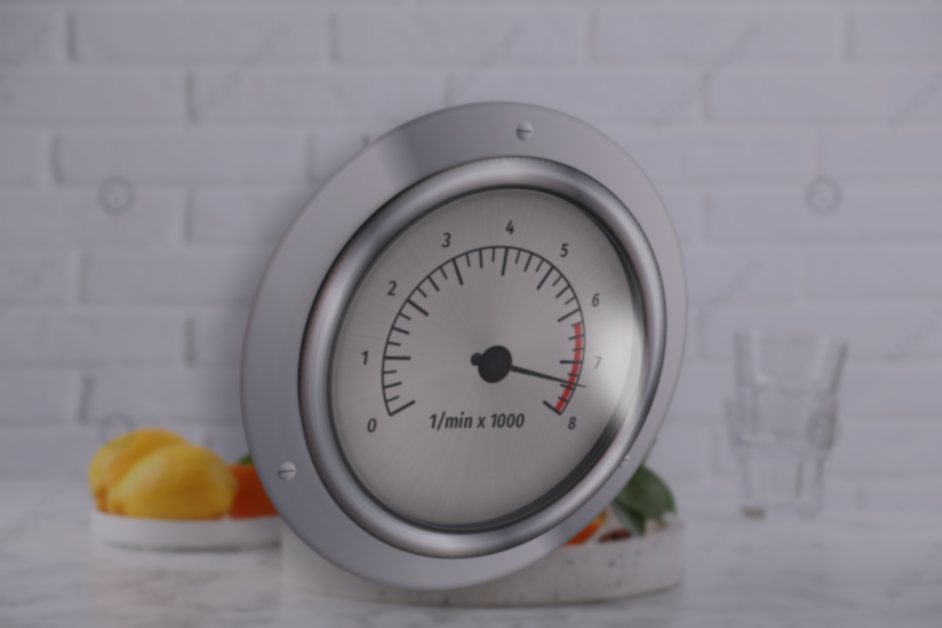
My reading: 7375 rpm
